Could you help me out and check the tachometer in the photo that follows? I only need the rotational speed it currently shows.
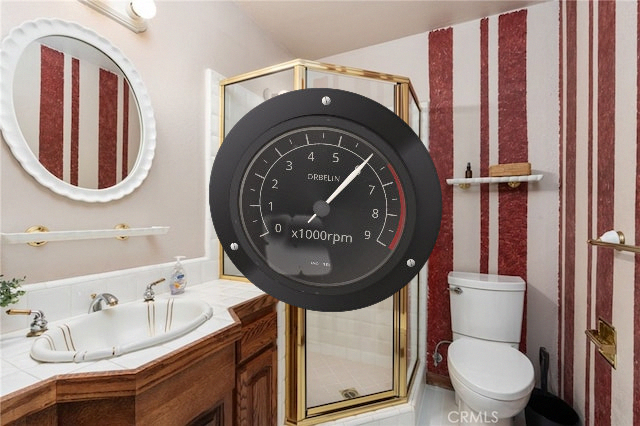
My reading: 6000 rpm
